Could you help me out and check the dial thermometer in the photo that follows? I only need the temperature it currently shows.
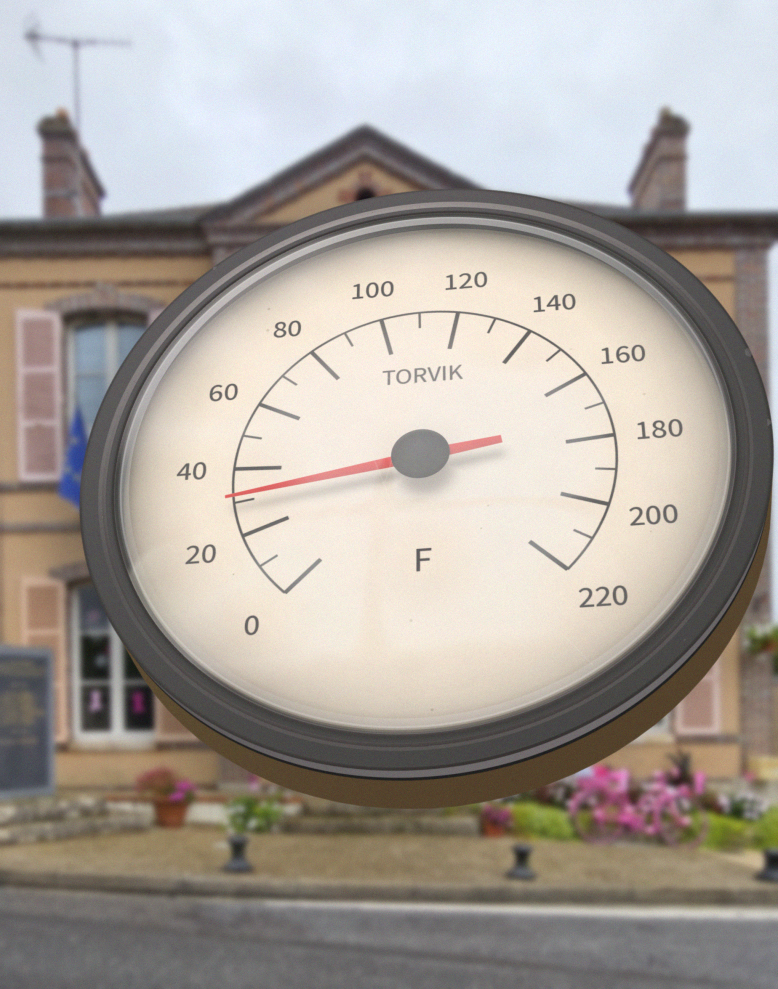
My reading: 30 °F
